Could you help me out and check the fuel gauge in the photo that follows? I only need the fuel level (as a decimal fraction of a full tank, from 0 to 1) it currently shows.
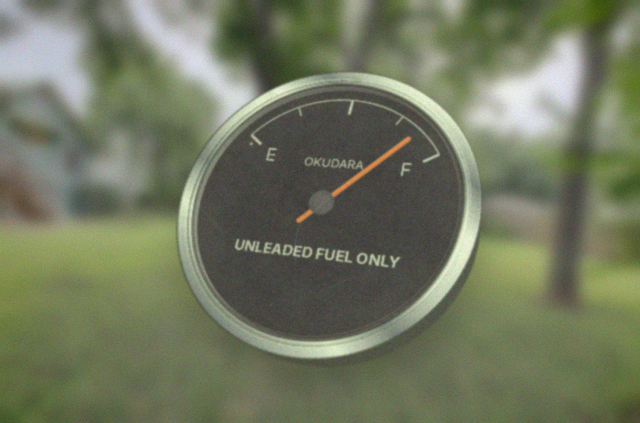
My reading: 0.875
